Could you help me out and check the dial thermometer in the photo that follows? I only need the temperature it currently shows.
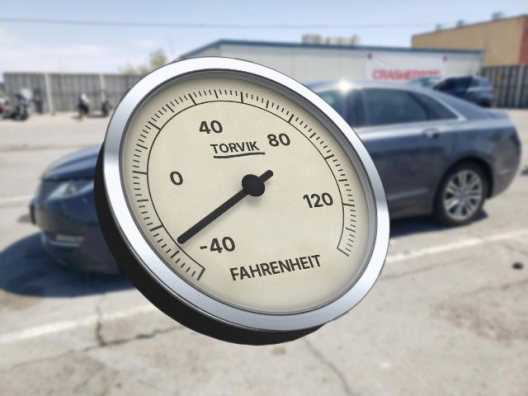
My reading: -28 °F
